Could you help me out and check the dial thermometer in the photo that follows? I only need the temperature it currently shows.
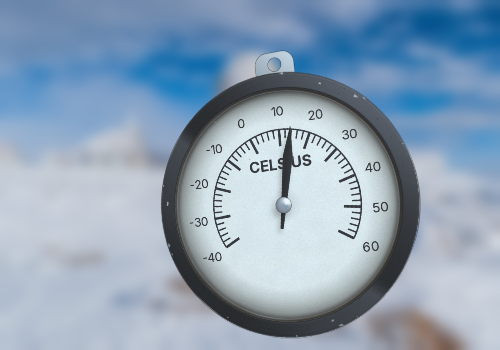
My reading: 14 °C
